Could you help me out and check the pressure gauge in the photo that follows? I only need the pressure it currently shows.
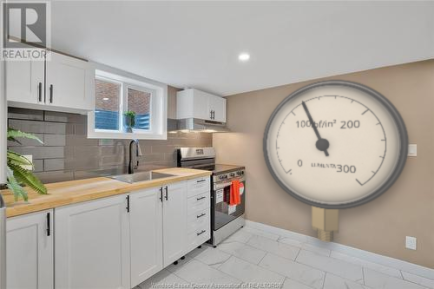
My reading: 120 psi
